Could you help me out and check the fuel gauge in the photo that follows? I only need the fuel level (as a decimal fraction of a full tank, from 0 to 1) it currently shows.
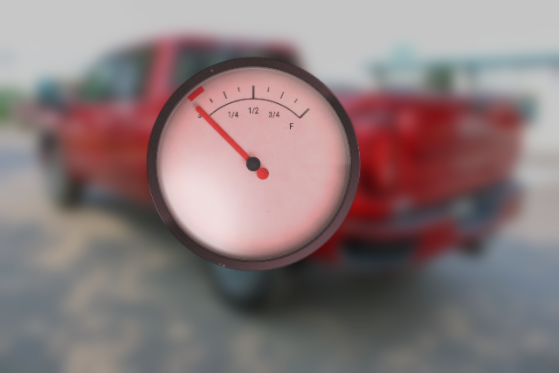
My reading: 0
